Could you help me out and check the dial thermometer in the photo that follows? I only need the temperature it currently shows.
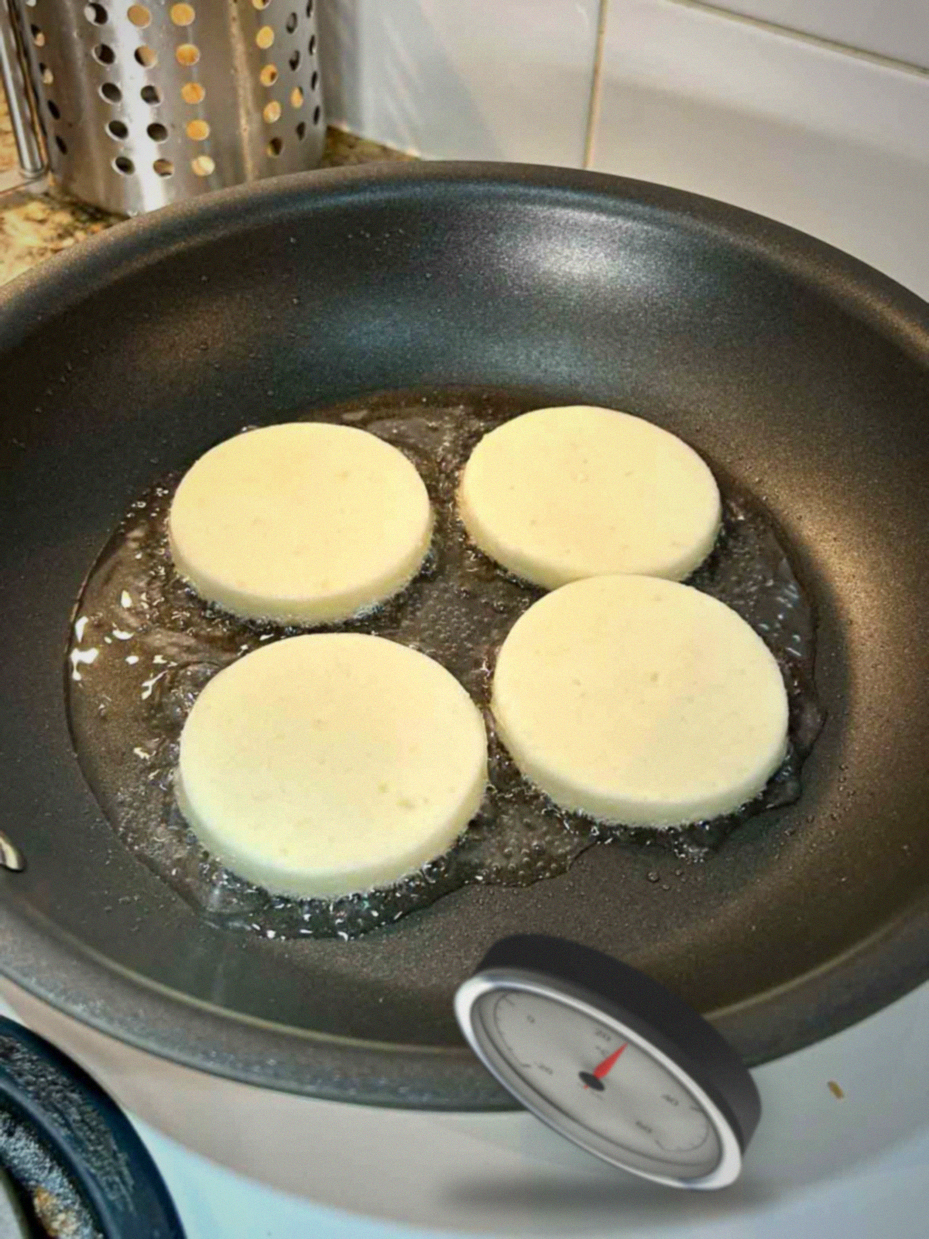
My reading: 24 °C
